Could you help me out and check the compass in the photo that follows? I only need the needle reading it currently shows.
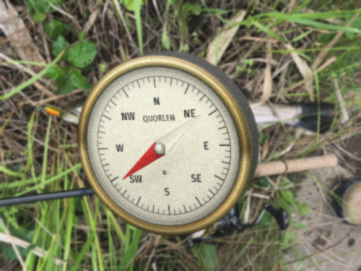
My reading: 235 °
